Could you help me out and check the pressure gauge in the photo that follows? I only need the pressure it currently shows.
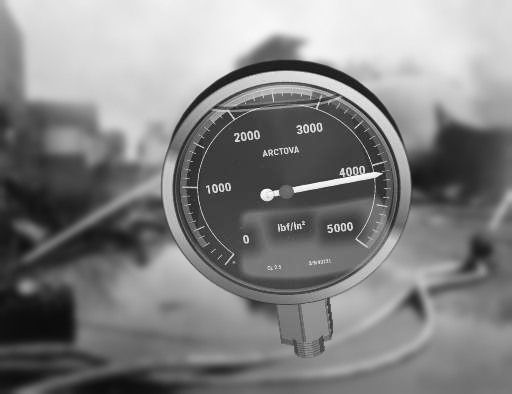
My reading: 4100 psi
